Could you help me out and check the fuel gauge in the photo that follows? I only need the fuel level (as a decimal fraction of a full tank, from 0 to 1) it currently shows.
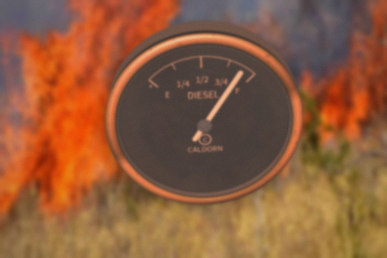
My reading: 0.875
